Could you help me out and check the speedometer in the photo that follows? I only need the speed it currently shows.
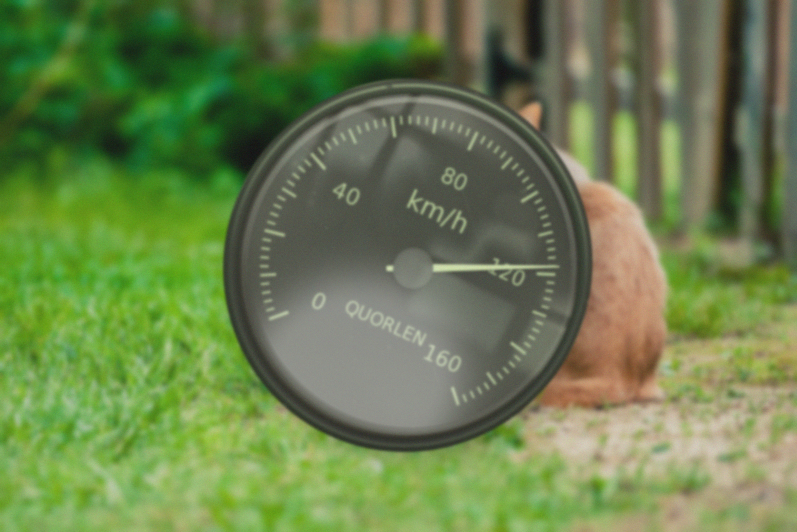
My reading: 118 km/h
